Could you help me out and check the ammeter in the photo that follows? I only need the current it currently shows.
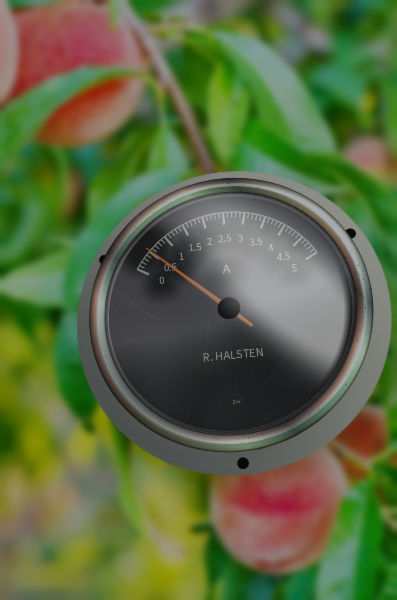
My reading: 0.5 A
